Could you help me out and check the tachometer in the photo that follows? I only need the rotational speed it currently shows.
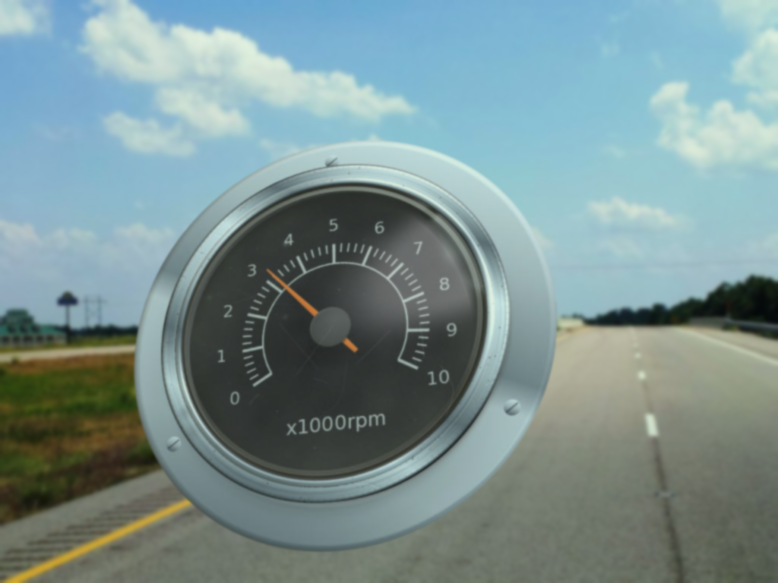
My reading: 3200 rpm
